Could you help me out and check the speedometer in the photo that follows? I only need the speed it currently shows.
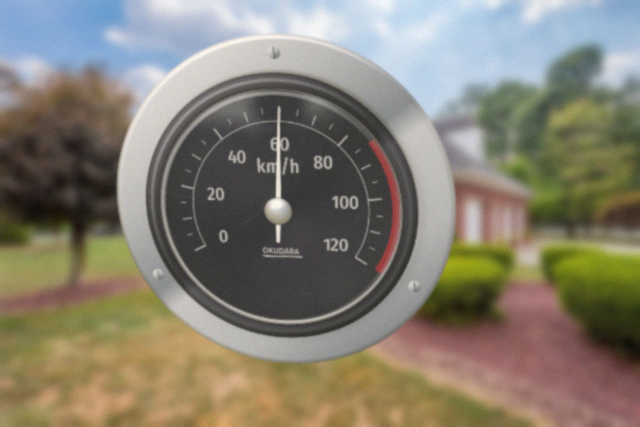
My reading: 60 km/h
